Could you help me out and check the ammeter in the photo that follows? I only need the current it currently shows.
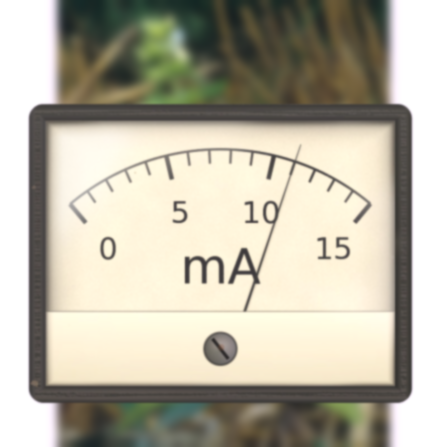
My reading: 11 mA
